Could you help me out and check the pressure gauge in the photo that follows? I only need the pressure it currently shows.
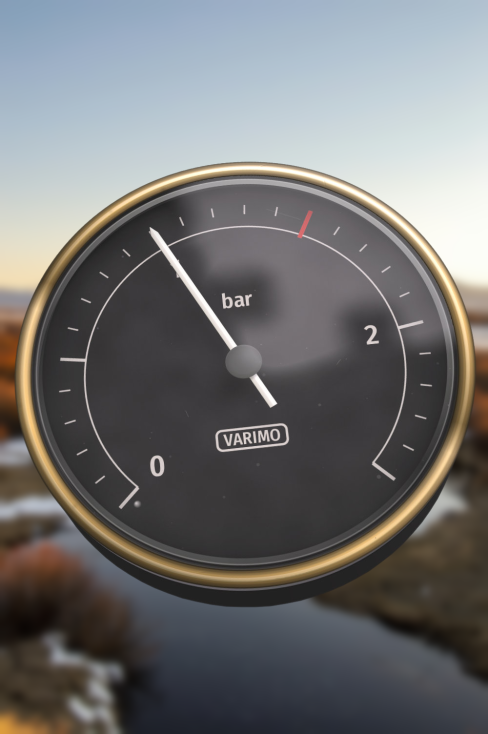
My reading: 1 bar
